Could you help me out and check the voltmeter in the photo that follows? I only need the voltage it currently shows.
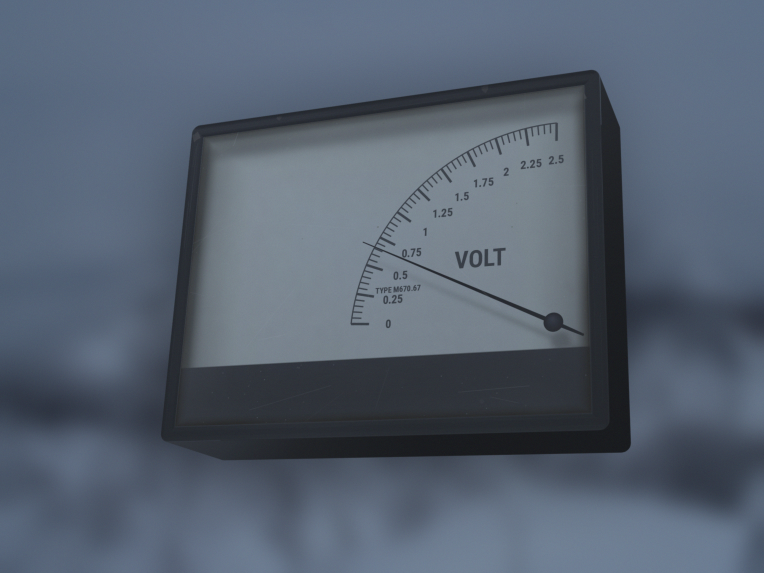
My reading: 0.65 V
